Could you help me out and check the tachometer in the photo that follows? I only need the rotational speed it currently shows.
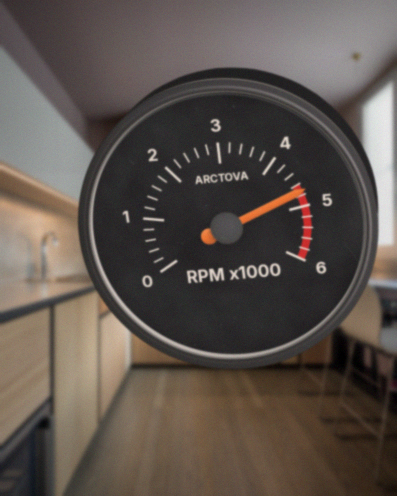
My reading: 4700 rpm
